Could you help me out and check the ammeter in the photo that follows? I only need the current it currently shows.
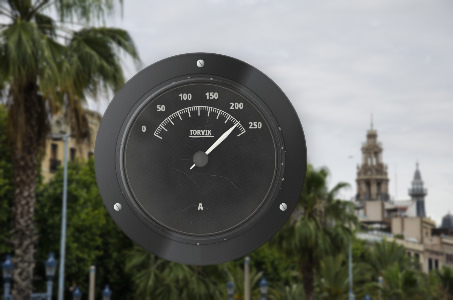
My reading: 225 A
